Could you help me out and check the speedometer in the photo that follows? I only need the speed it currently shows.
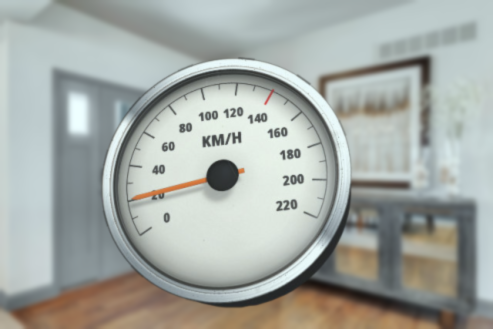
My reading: 20 km/h
